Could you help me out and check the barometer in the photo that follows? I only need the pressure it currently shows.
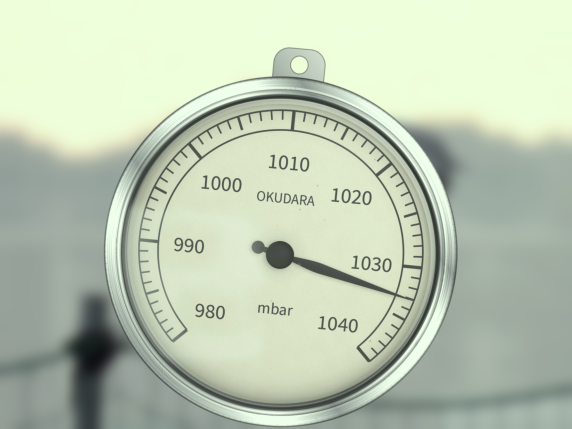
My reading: 1033 mbar
